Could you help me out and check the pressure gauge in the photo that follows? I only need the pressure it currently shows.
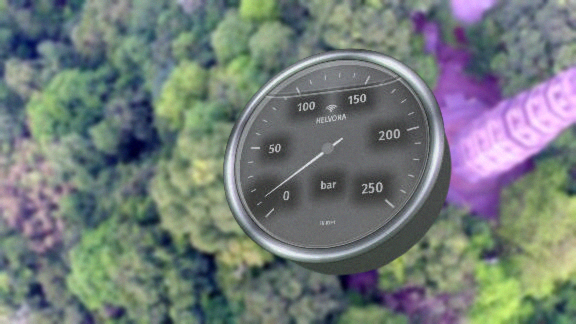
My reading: 10 bar
